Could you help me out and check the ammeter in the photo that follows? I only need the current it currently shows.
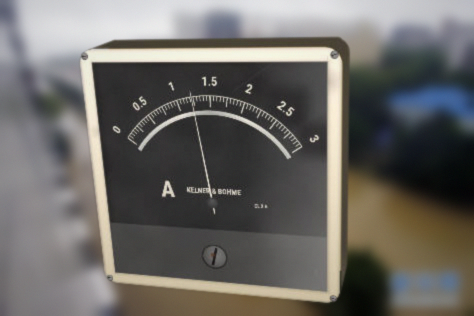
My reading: 1.25 A
